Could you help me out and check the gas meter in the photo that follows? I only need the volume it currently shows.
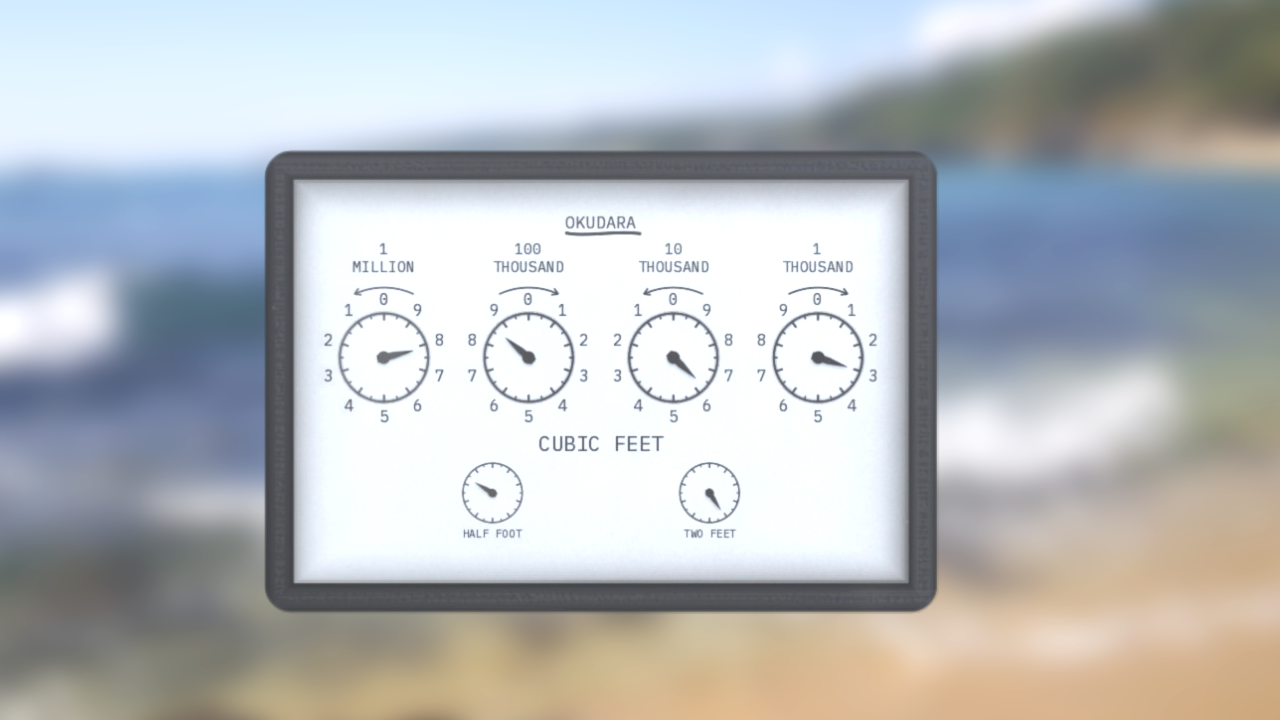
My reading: 786300 ft³
